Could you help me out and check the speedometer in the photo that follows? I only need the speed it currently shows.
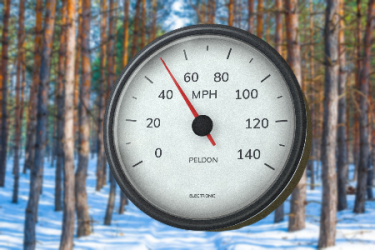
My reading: 50 mph
